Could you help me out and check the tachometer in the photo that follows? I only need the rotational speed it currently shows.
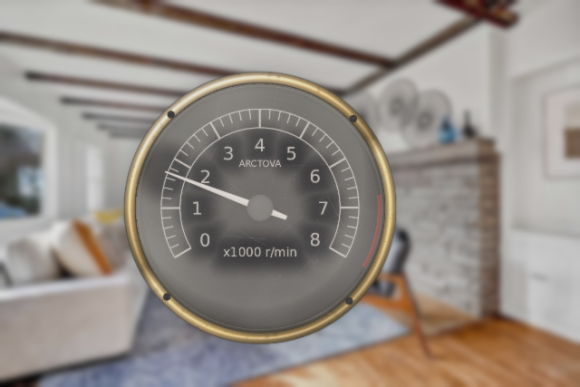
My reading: 1700 rpm
